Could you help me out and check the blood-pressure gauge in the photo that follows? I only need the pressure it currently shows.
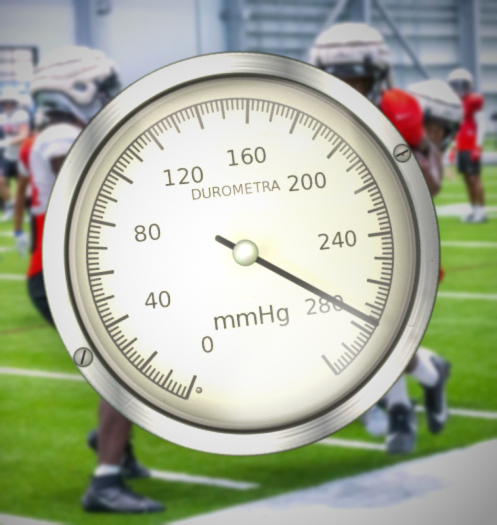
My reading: 276 mmHg
